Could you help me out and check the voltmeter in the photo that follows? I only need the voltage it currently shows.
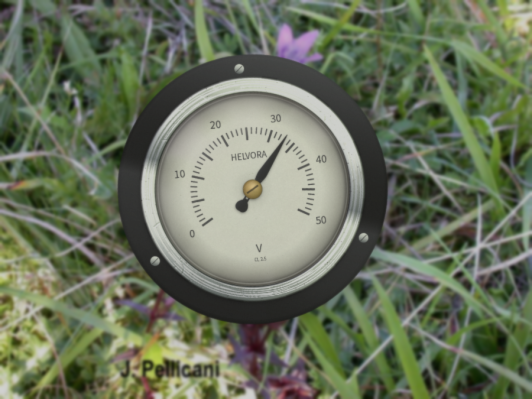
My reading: 33 V
